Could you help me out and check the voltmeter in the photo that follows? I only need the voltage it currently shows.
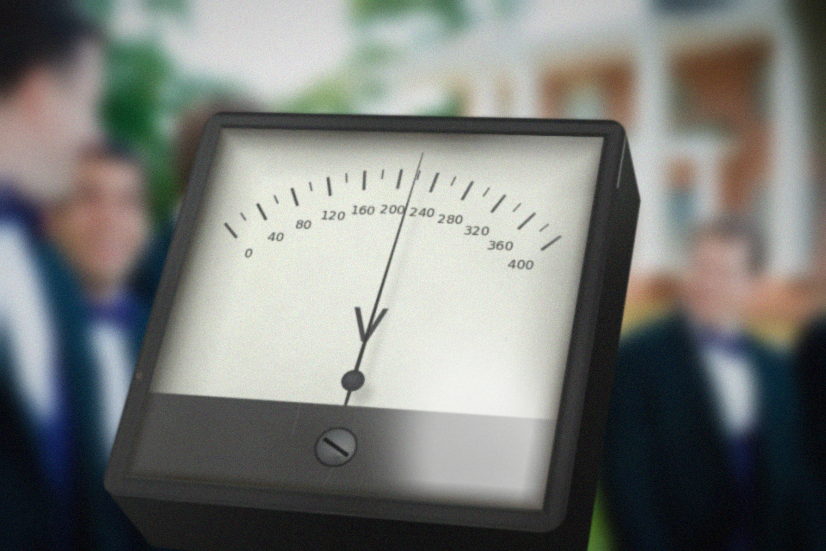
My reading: 220 V
